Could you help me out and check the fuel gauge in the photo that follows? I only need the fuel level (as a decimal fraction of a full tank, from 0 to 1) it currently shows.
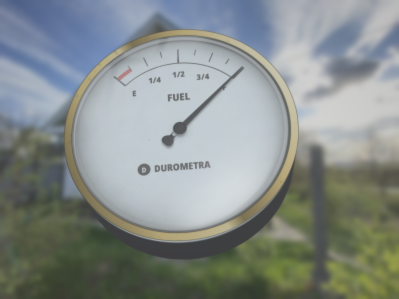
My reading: 1
